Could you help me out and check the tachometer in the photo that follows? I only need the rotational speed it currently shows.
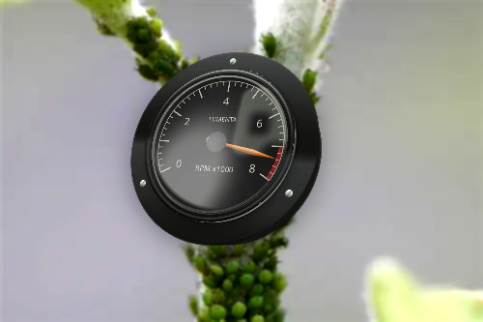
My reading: 7400 rpm
